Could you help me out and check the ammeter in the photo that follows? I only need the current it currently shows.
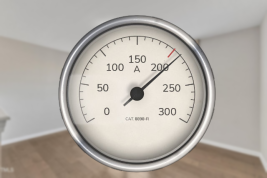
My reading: 210 A
